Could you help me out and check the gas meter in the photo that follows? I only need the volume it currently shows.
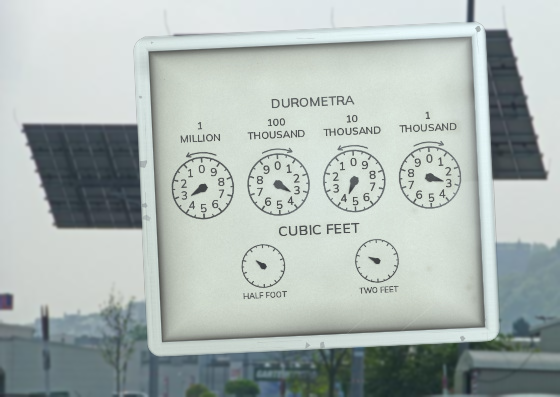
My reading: 334300 ft³
